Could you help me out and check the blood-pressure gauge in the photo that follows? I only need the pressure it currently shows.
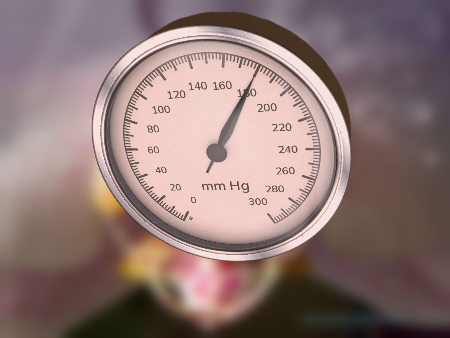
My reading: 180 mmHg
